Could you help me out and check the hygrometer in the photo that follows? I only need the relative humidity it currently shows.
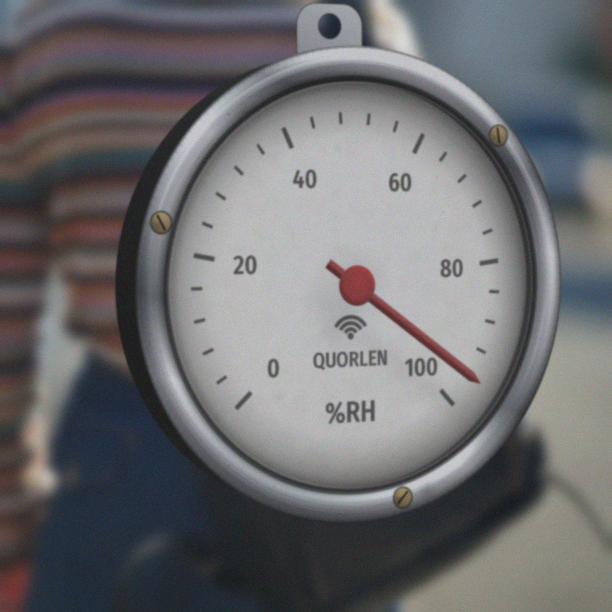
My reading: 96 %
